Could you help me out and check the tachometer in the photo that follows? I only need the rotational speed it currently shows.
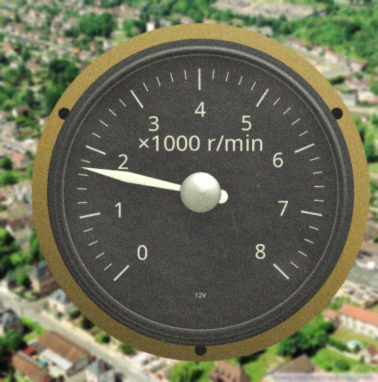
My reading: 1700 rpm
